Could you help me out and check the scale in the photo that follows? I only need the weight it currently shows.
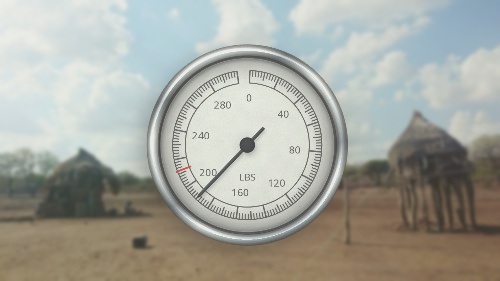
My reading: 190 lb
